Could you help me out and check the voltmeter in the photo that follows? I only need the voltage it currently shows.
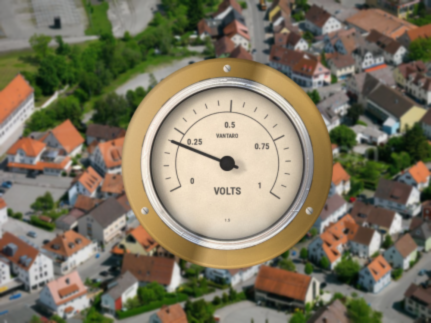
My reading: 0.2 V
